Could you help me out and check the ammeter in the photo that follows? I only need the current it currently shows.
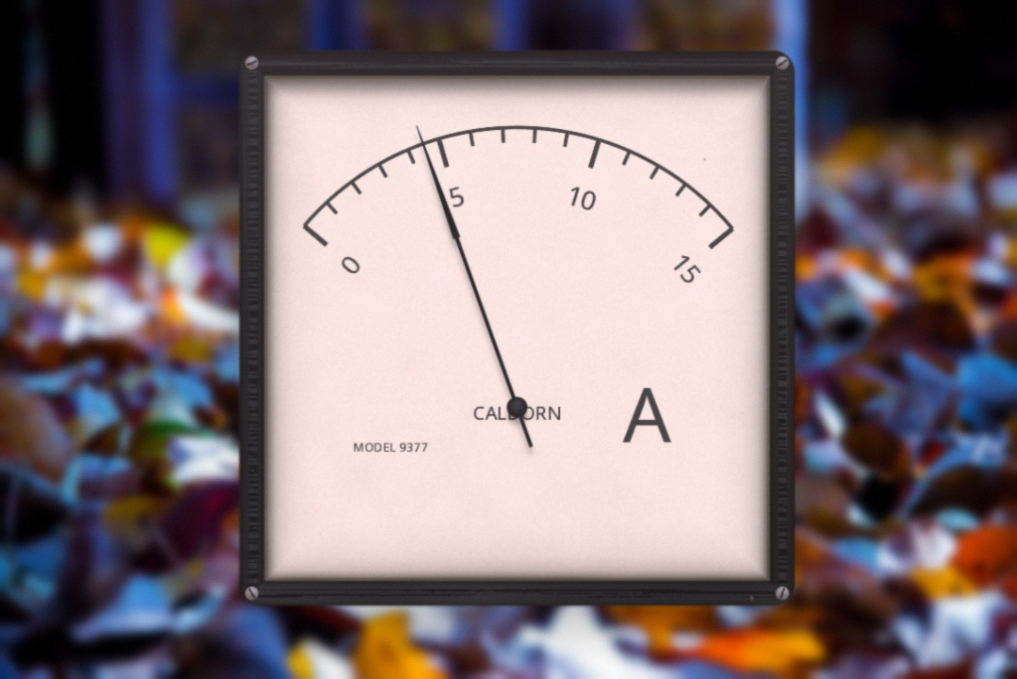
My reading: 4.5 A
